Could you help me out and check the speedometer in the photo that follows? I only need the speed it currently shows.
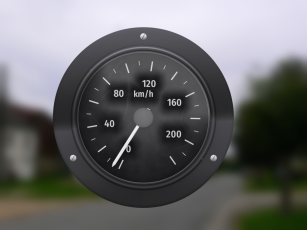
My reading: 5 km/h
